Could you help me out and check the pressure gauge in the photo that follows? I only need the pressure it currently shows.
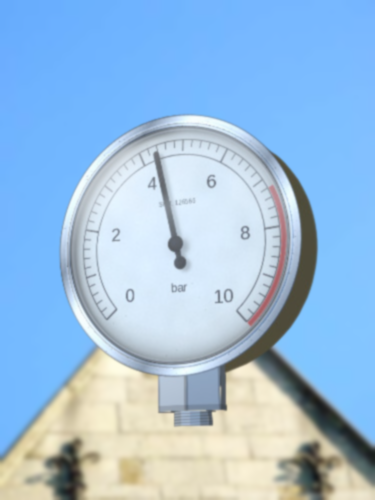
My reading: 4.4 bar
